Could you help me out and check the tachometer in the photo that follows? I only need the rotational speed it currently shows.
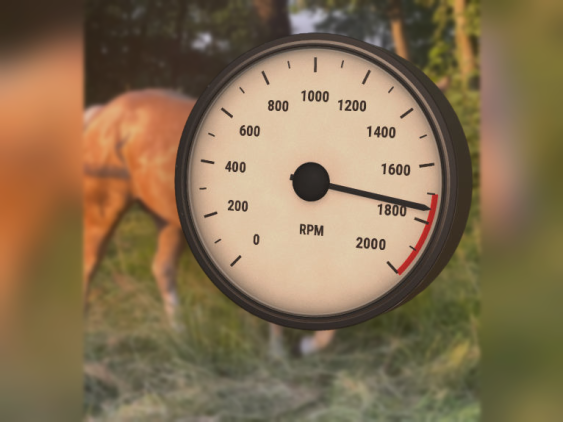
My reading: 1750 rpm
